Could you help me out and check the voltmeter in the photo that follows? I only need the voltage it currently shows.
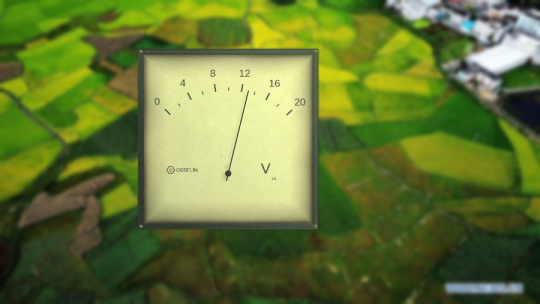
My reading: 13 V
